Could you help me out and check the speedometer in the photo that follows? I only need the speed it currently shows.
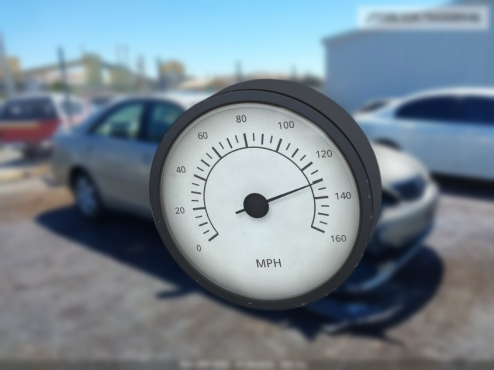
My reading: 130 mph
